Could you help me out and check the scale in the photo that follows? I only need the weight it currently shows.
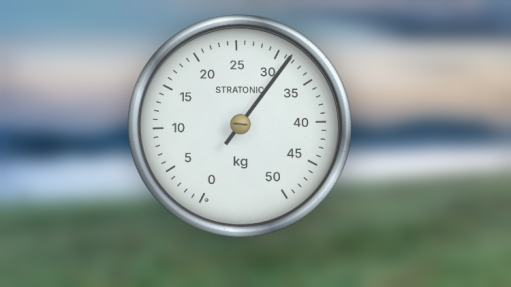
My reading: 31.5 kg
